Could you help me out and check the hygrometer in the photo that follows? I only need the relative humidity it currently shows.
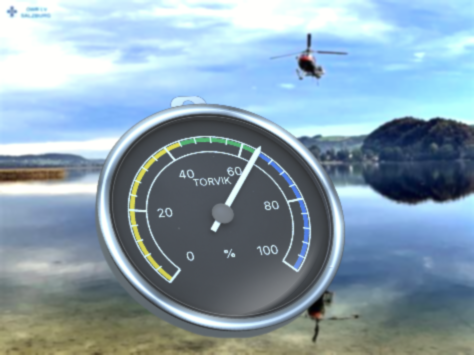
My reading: 64 %
